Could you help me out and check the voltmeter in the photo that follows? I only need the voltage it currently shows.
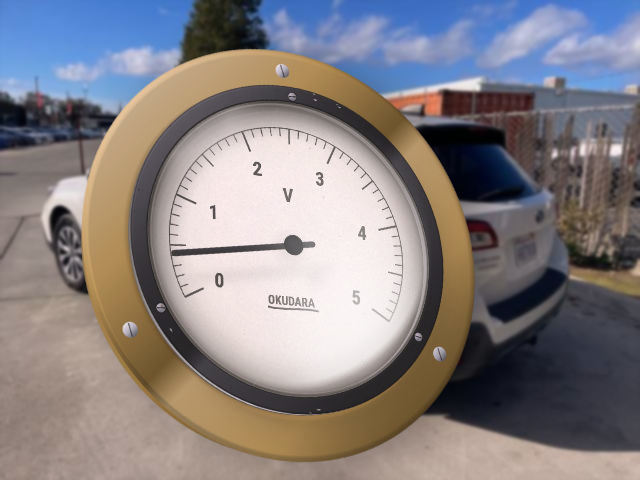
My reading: 0.4 V
